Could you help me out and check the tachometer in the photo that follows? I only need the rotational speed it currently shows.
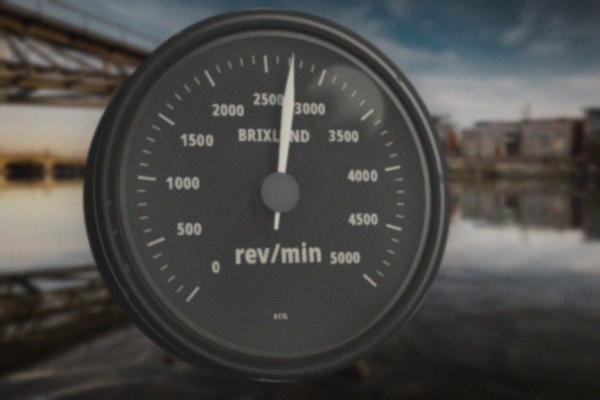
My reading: 2700 rpm
